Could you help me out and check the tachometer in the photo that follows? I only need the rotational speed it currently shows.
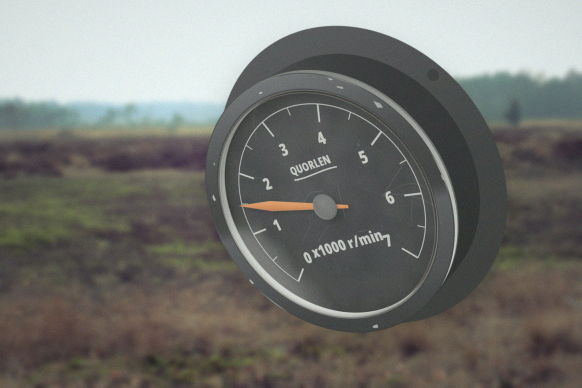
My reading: 1500 rpm
